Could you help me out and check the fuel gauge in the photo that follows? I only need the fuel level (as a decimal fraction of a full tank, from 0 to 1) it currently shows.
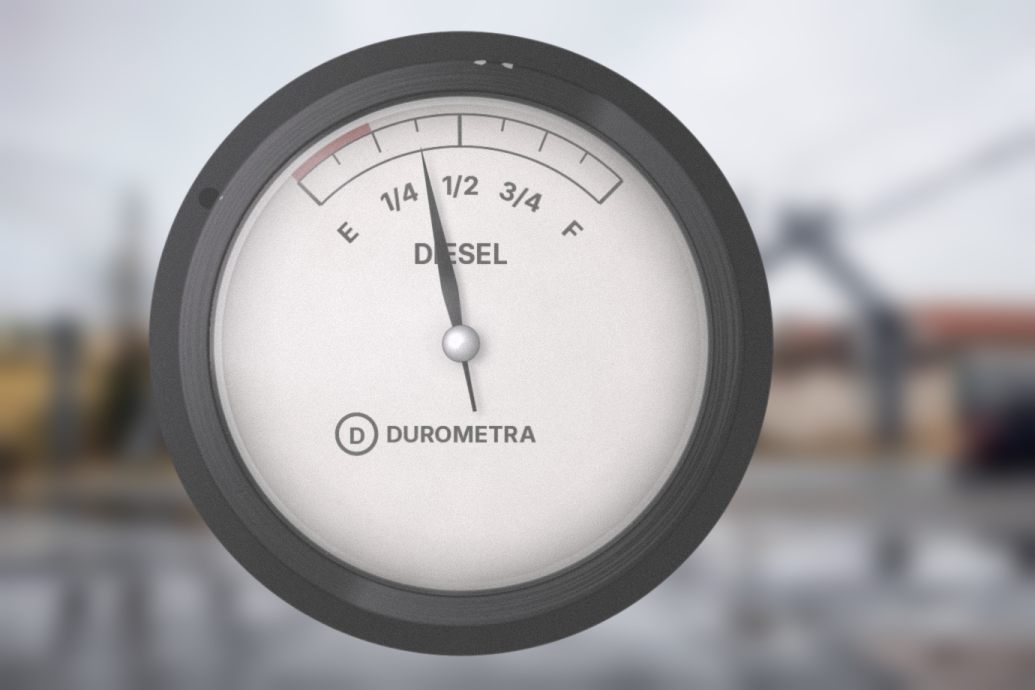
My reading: 0.375
